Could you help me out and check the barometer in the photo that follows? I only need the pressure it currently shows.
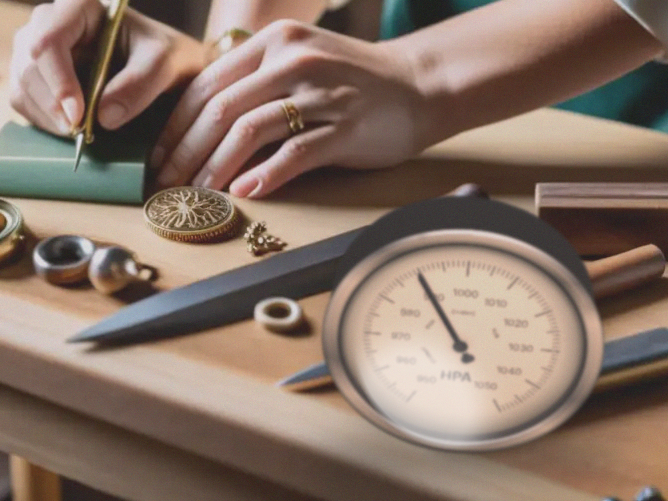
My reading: 990 hPa
